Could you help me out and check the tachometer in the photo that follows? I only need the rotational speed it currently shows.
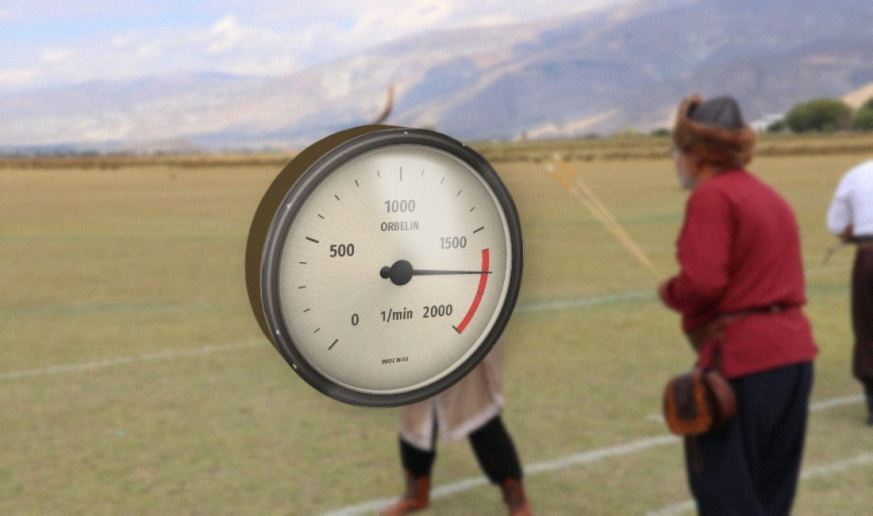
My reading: 1700 rpm
